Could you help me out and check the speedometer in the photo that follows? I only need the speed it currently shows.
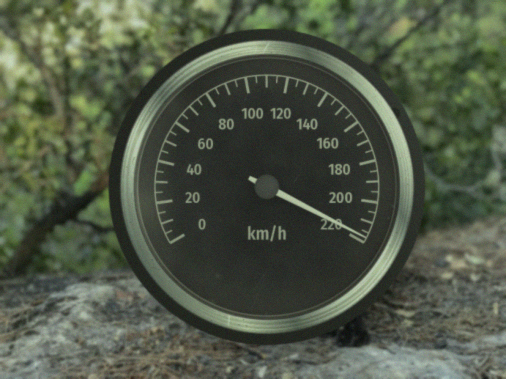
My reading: 217.5 km/h
